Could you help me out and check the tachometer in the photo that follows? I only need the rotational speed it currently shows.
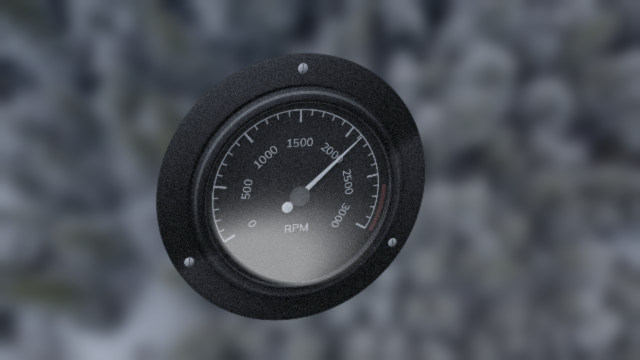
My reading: 2100 rpm
